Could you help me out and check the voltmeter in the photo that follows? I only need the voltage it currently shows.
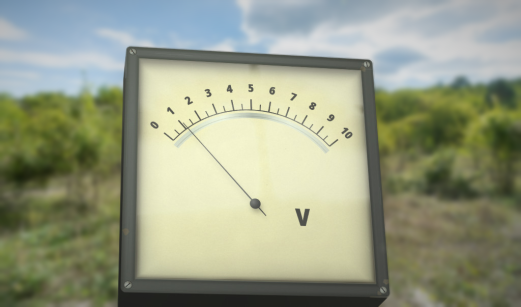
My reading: 1 V
